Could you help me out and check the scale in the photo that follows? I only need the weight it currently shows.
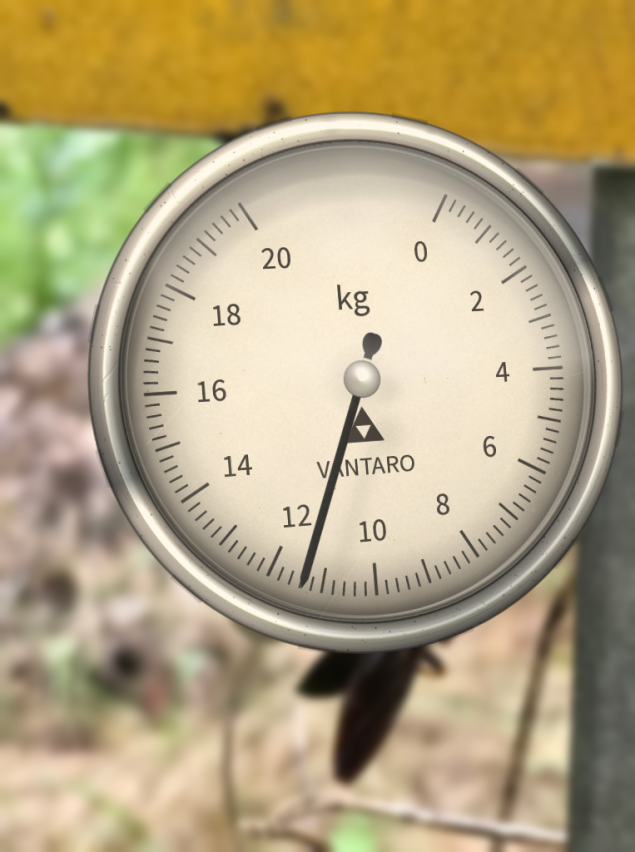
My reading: 11.4 kg
